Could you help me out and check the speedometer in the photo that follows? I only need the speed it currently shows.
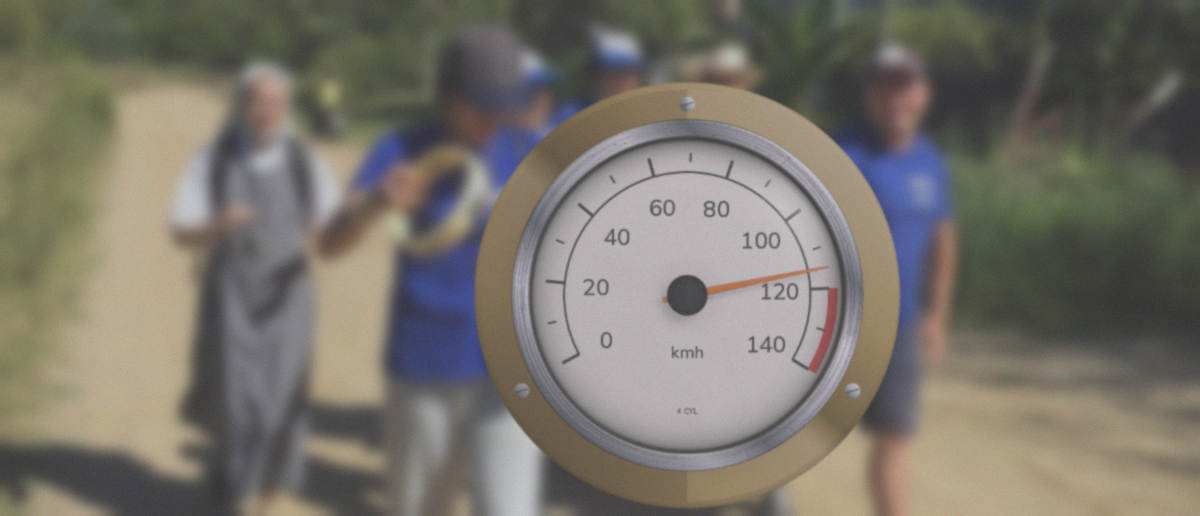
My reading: 115 km/h
